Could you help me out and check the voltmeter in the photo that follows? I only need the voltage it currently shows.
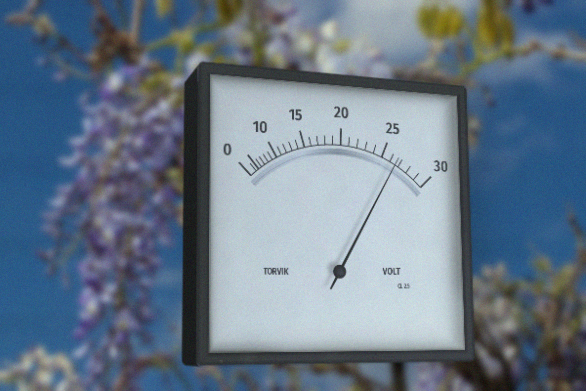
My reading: 26.5 V
